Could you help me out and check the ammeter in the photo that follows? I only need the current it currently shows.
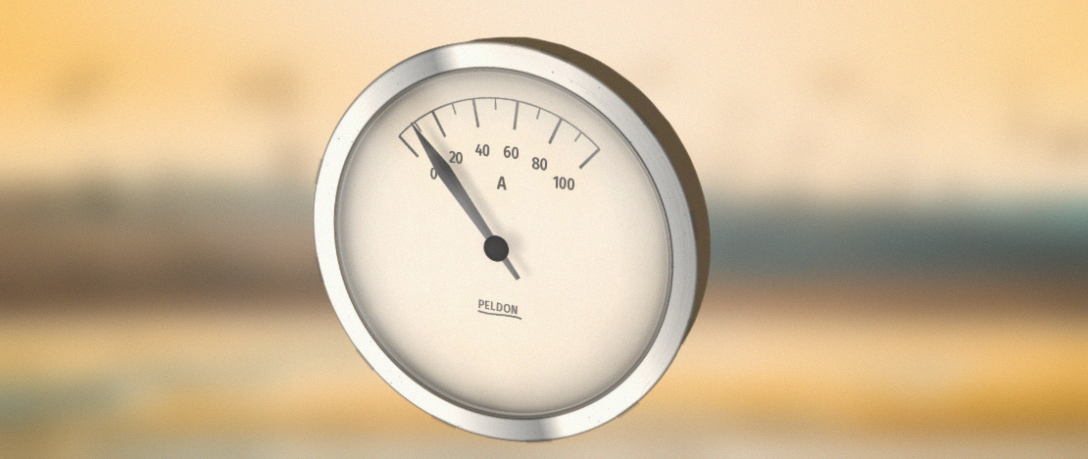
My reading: 10 A
